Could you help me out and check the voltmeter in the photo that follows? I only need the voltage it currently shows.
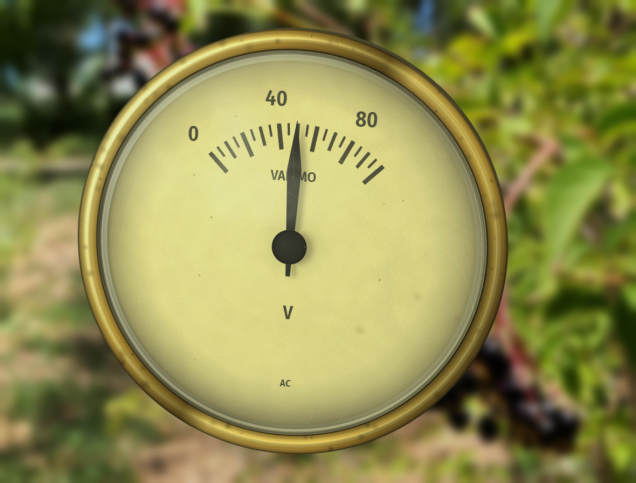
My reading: 50 V
